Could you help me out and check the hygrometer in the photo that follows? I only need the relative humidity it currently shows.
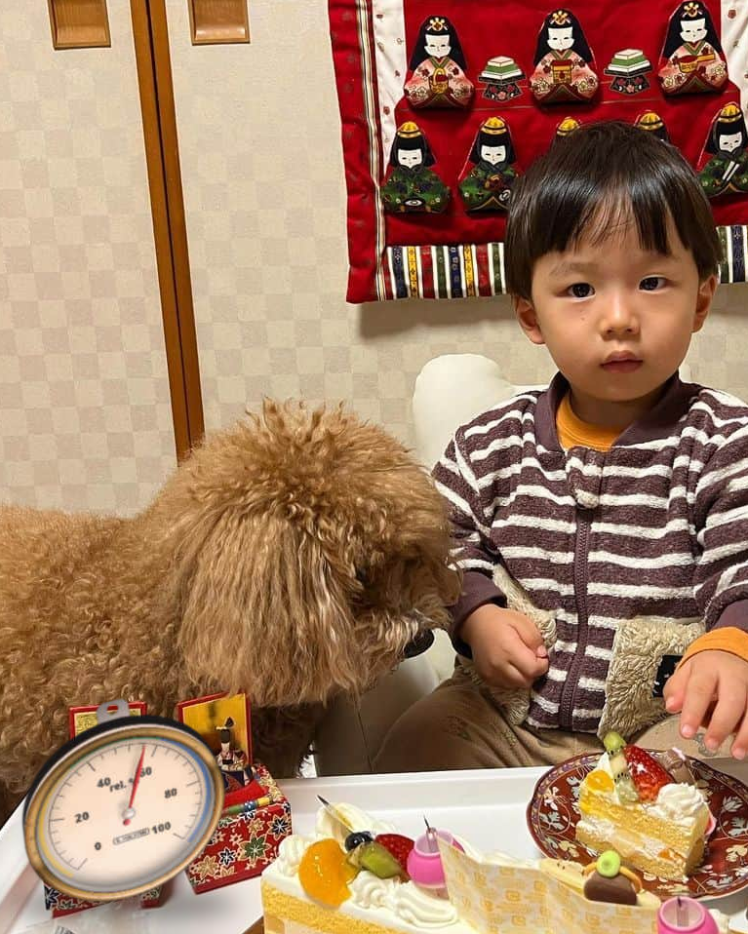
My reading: 56 %
